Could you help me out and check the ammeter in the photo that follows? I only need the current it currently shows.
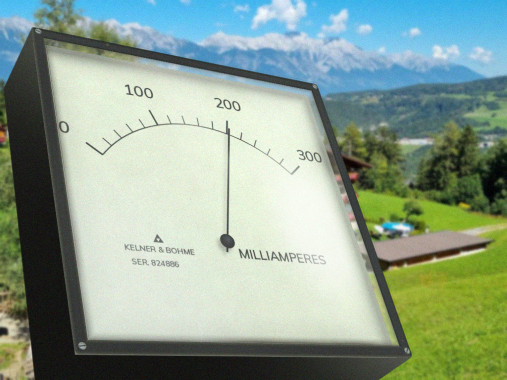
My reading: 200 mA
